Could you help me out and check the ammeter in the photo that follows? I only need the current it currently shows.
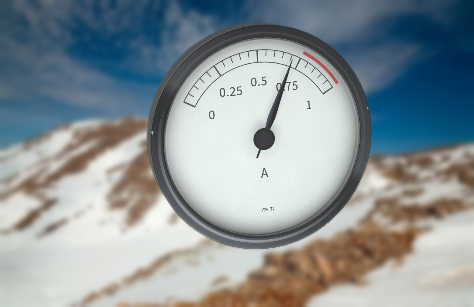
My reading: 0.7 A
